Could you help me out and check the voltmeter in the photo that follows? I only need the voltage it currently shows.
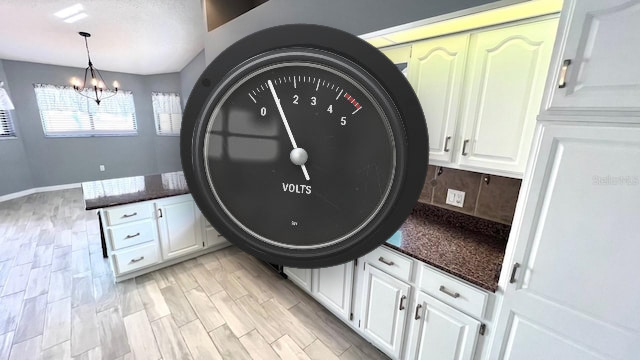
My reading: 1 V
